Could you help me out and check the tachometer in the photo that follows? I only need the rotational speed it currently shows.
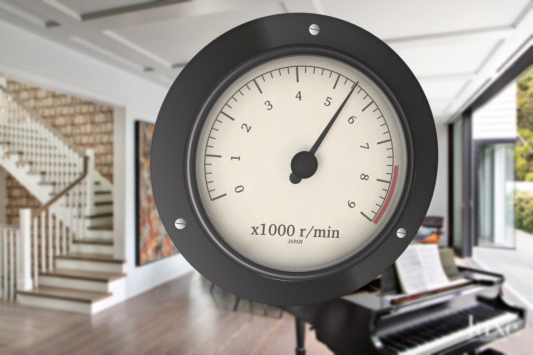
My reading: 5400 rpm
